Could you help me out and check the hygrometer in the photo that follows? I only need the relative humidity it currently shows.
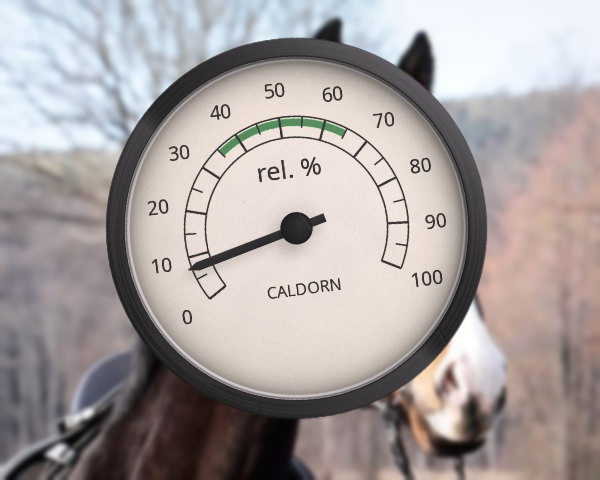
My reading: 7.5 %
